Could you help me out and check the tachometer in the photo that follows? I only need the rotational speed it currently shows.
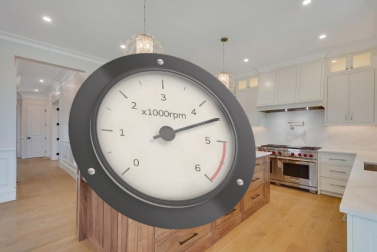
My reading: 4500 rpm
